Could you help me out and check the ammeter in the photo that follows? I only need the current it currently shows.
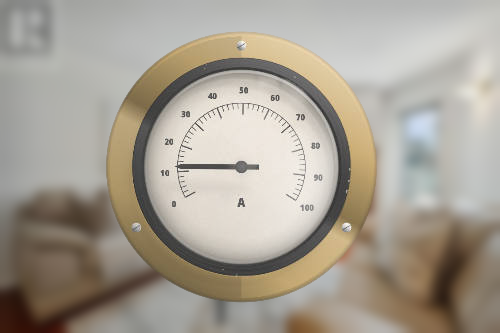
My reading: 12 A
